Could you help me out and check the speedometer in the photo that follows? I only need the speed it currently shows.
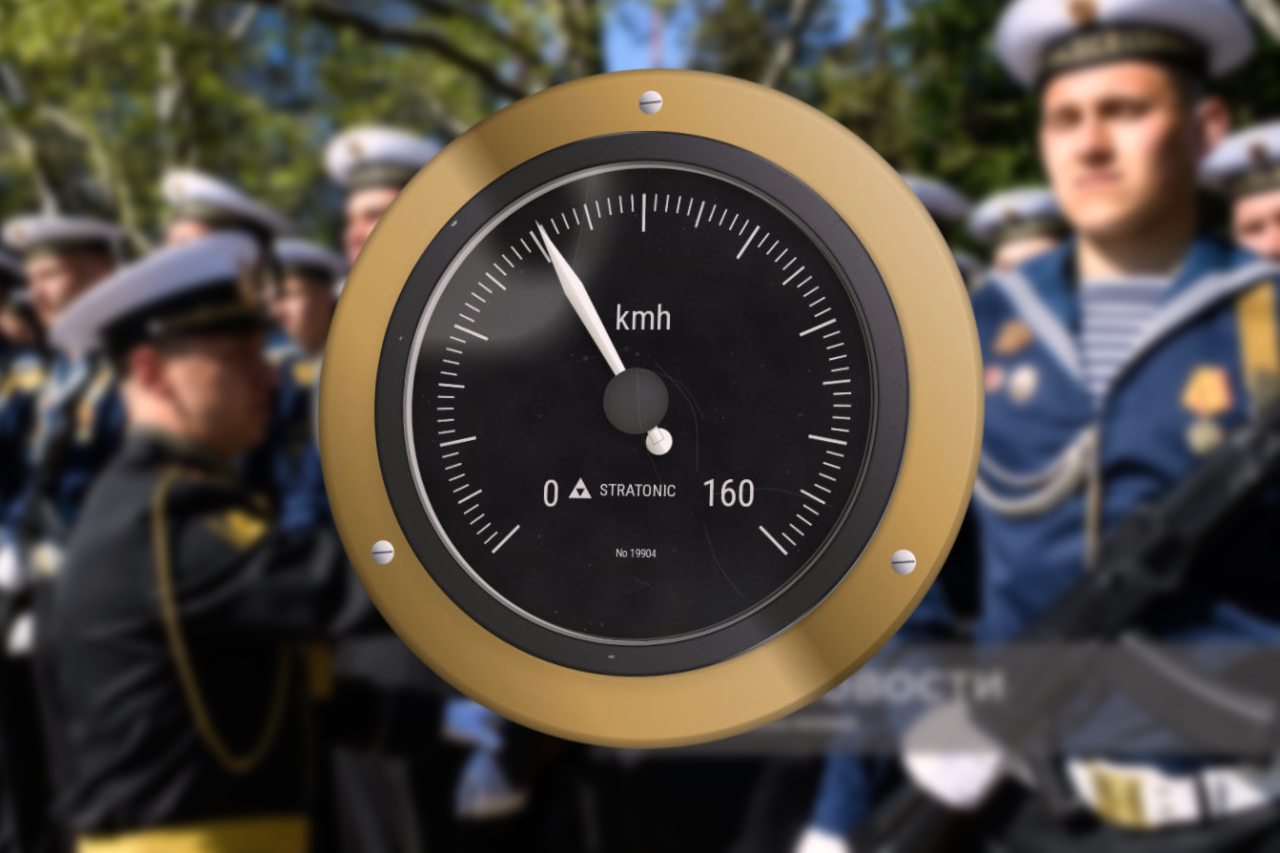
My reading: 62 km/h
